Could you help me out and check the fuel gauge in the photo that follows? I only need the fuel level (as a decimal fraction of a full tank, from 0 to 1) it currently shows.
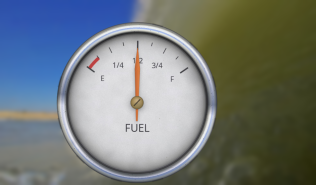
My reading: 0.5
